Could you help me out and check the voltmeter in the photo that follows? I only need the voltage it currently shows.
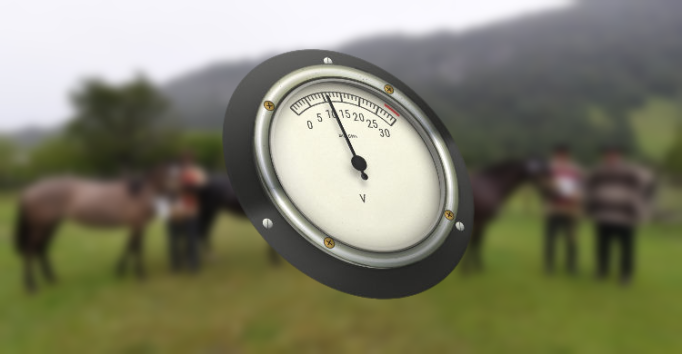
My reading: 10 V
